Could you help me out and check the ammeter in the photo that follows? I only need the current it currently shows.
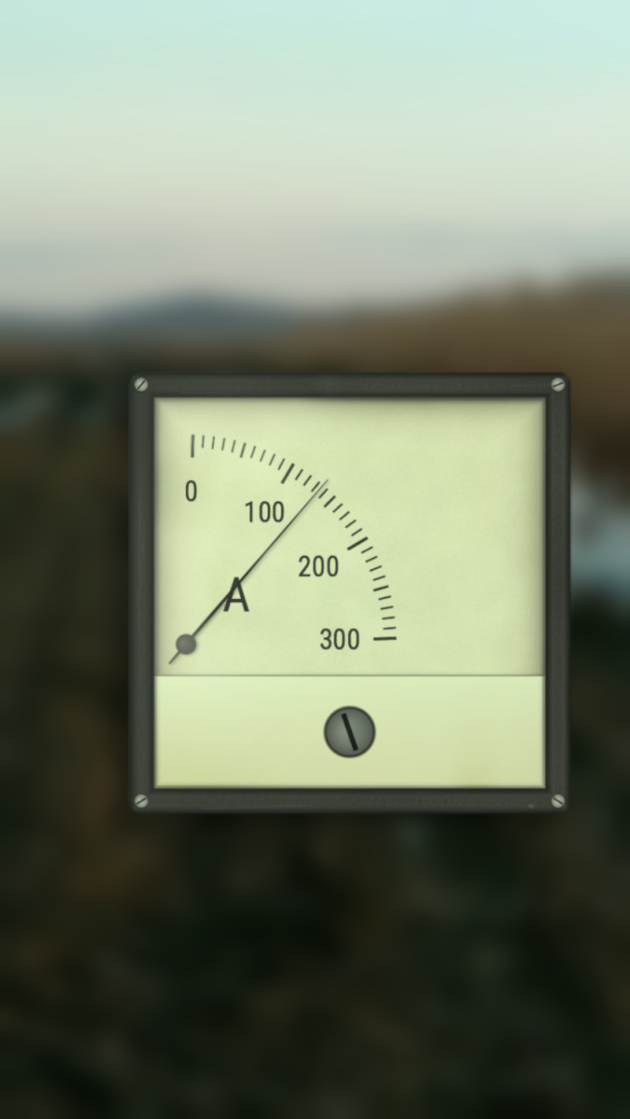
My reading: 135 A
